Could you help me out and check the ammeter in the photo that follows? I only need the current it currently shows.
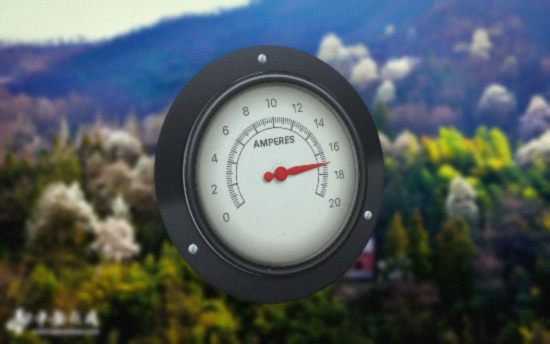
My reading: 17 A
